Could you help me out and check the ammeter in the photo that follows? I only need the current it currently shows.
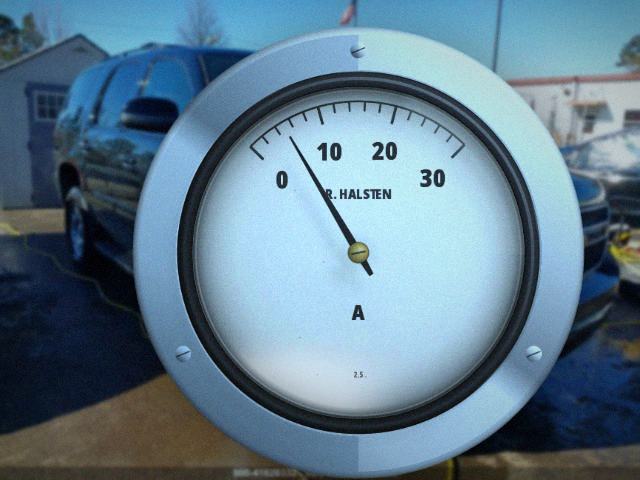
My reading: 5 A
